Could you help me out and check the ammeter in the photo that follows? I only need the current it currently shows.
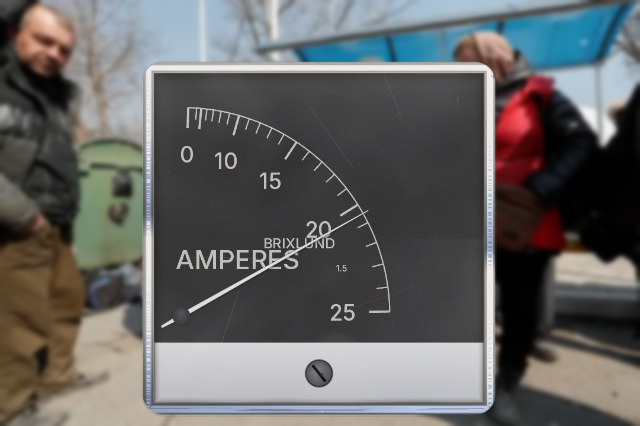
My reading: 20.5 A
